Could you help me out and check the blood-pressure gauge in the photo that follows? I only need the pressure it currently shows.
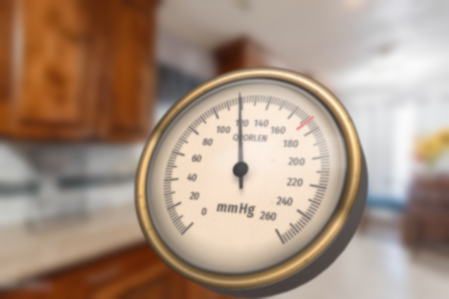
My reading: 120 mmHg
